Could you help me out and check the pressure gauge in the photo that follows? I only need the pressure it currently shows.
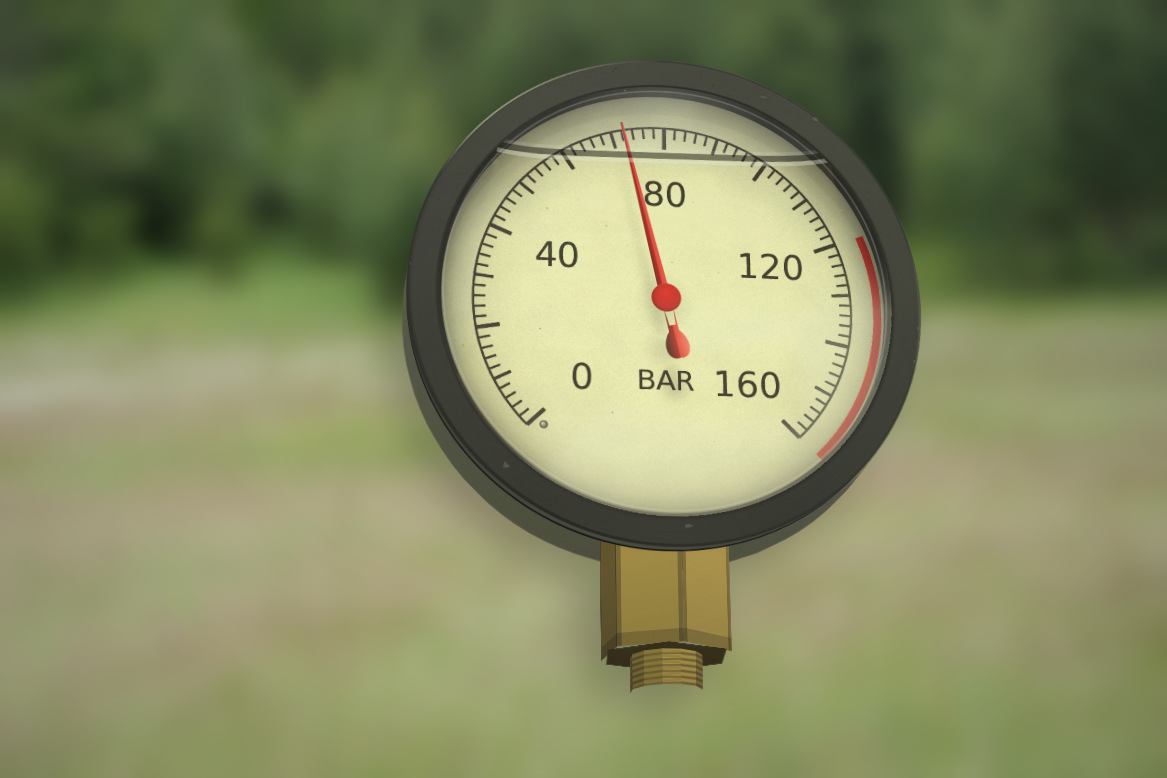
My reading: 72 bar
